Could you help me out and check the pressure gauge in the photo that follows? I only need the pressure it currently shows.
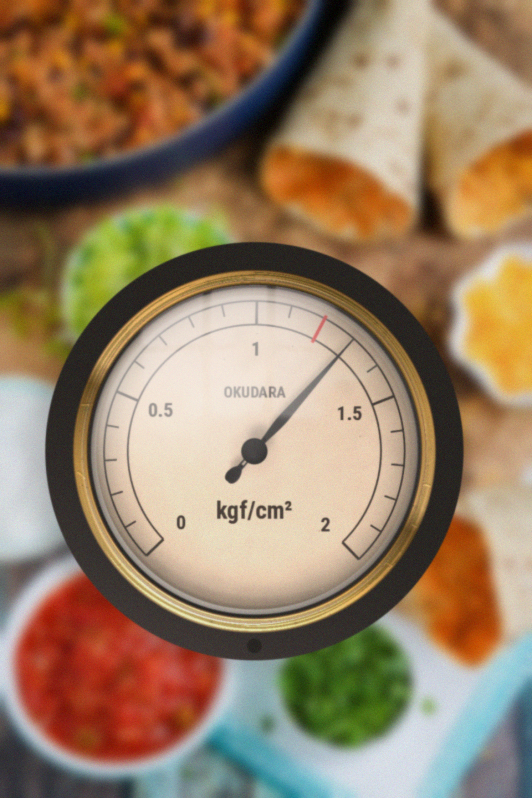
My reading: 1.3 kg/cm²
